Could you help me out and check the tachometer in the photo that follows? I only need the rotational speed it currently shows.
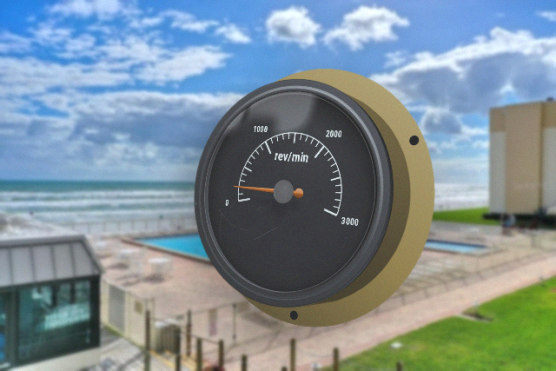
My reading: 200 rpm
